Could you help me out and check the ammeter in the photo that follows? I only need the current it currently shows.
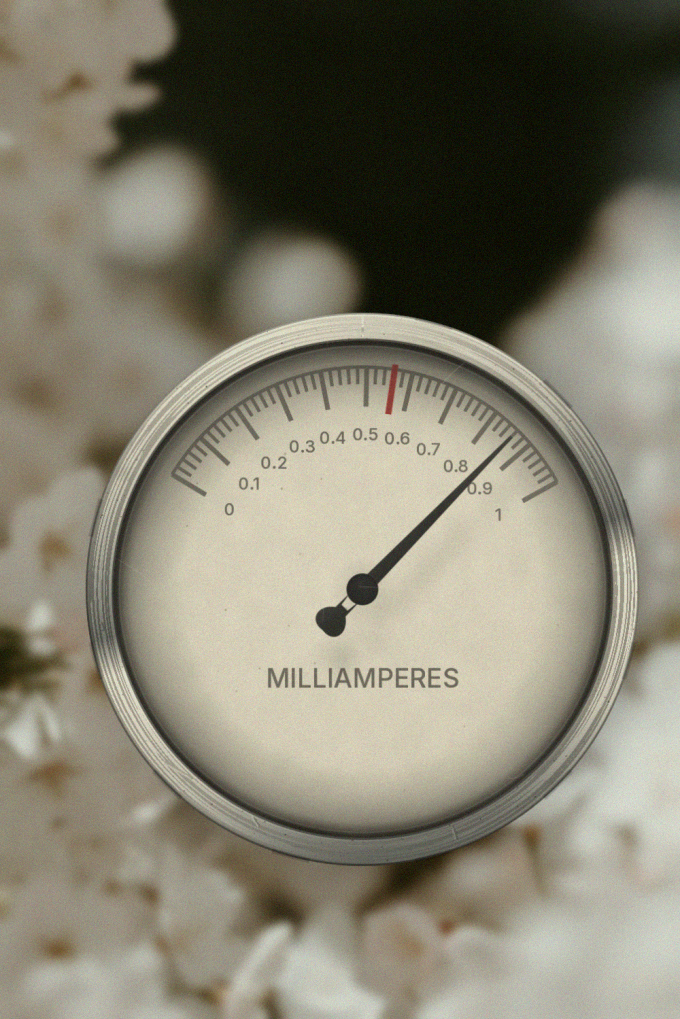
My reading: 0.86 mA
